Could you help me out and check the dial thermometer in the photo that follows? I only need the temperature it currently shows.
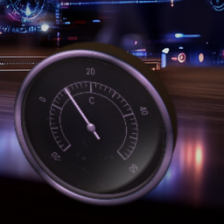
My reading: 10 °C
